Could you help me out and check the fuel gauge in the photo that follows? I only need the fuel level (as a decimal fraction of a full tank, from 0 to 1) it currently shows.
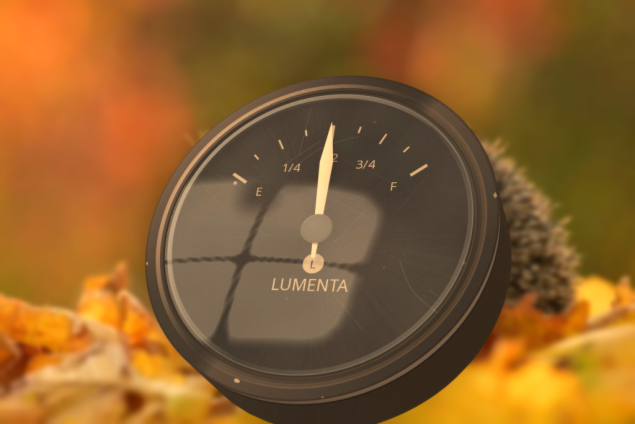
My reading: 0.5
